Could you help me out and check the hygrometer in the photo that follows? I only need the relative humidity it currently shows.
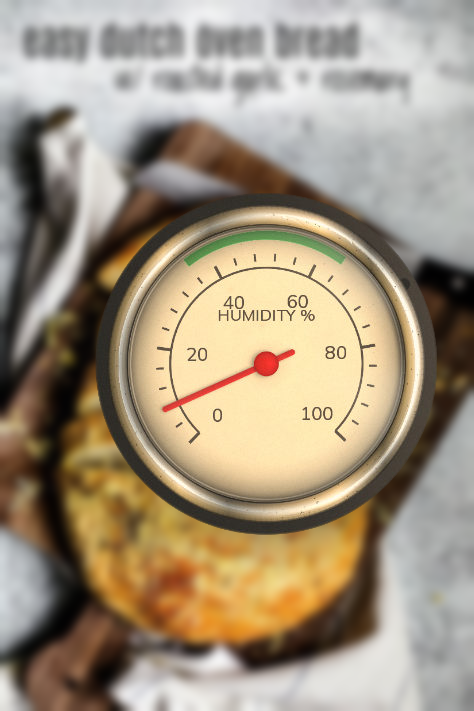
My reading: 8 %
